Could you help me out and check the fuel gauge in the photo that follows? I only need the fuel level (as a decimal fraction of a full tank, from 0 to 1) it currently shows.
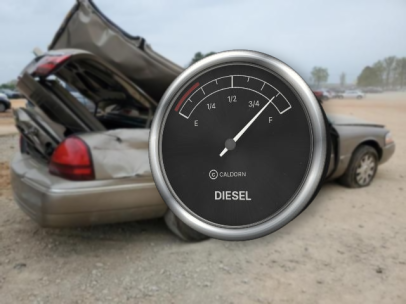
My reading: 0.875
